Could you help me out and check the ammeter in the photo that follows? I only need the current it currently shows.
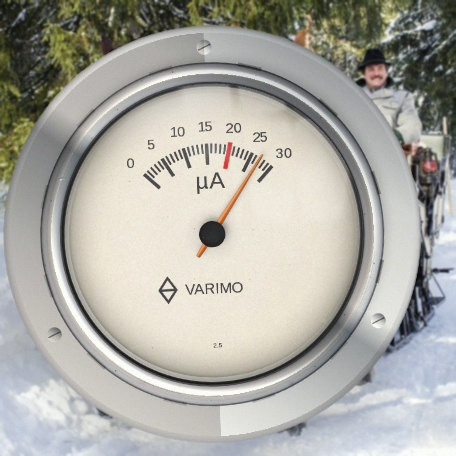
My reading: 27 µA
